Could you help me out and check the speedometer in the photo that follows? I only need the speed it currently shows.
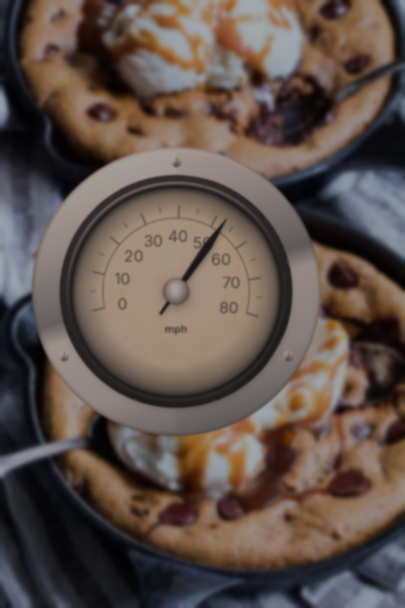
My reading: 52.5 mph
